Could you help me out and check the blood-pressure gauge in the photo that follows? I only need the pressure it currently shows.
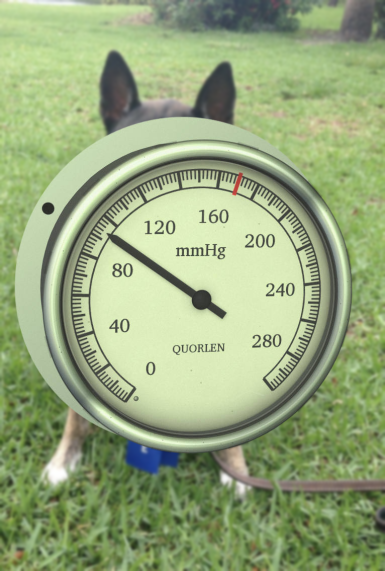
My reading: 94 mmHg
